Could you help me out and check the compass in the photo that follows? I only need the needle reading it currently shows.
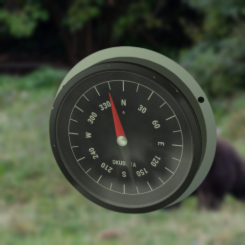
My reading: 345 °
